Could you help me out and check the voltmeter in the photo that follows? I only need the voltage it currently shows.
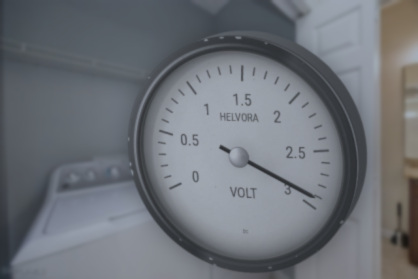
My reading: 2.9 V
